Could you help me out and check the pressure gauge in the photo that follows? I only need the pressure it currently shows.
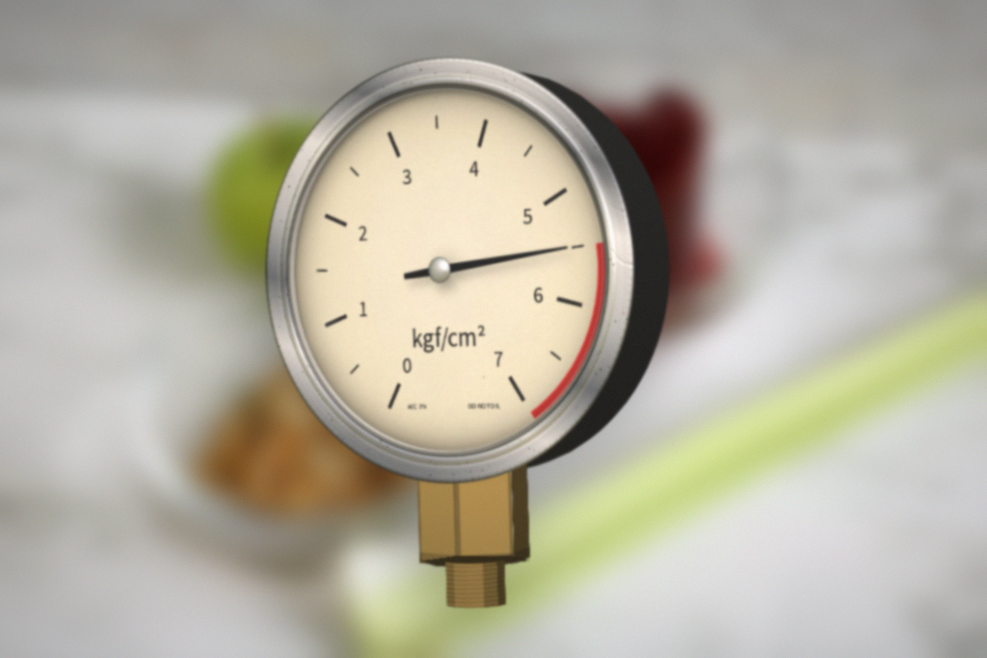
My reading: 5.5 kg/cm²
